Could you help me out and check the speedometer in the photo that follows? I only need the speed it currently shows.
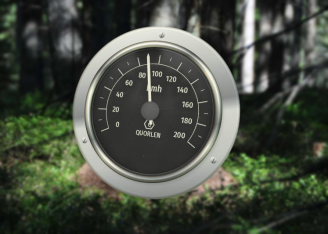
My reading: 90 km/h
